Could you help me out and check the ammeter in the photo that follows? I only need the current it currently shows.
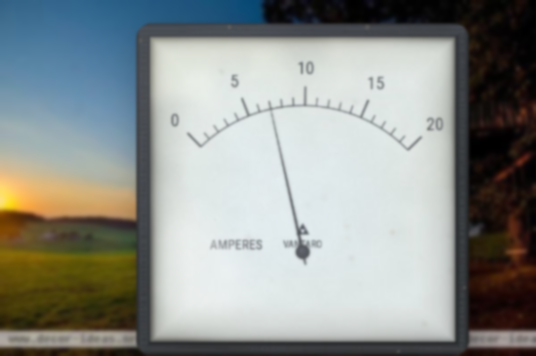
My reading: 7 A
